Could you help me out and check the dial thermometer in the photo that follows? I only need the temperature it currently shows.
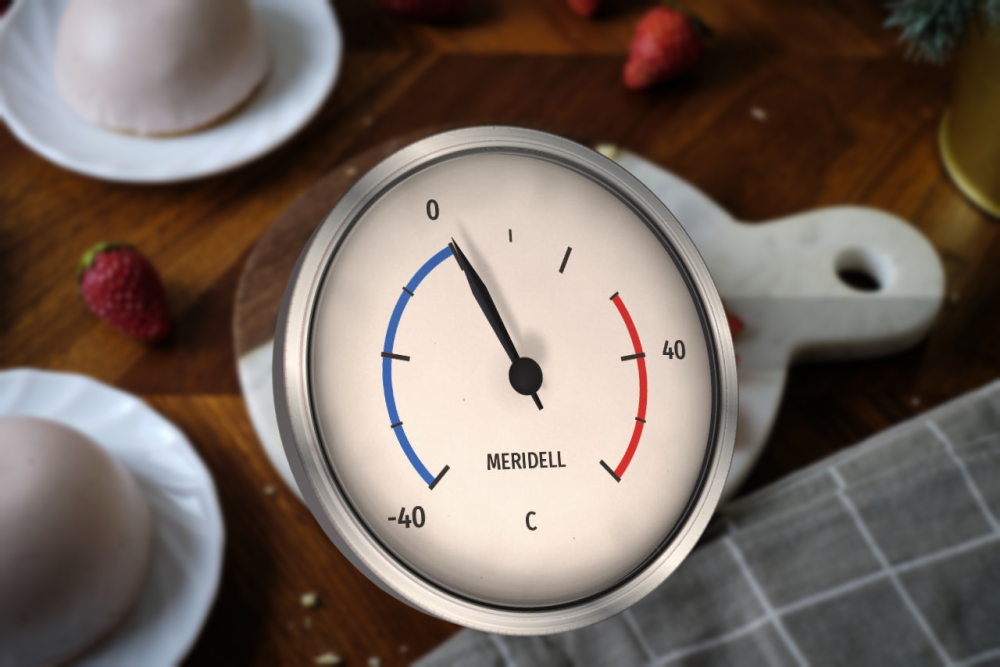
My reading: 0 °C
